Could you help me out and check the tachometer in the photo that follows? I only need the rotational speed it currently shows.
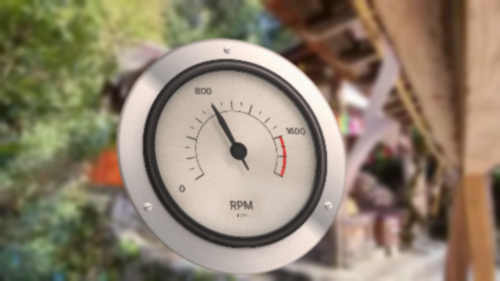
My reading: 800 rpm
